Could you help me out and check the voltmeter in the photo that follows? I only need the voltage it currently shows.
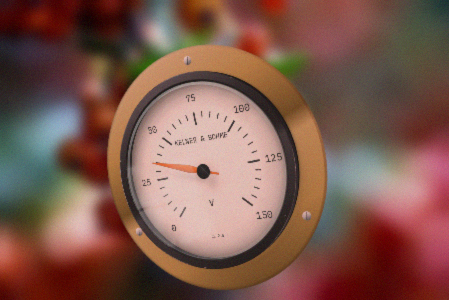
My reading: 35 V
